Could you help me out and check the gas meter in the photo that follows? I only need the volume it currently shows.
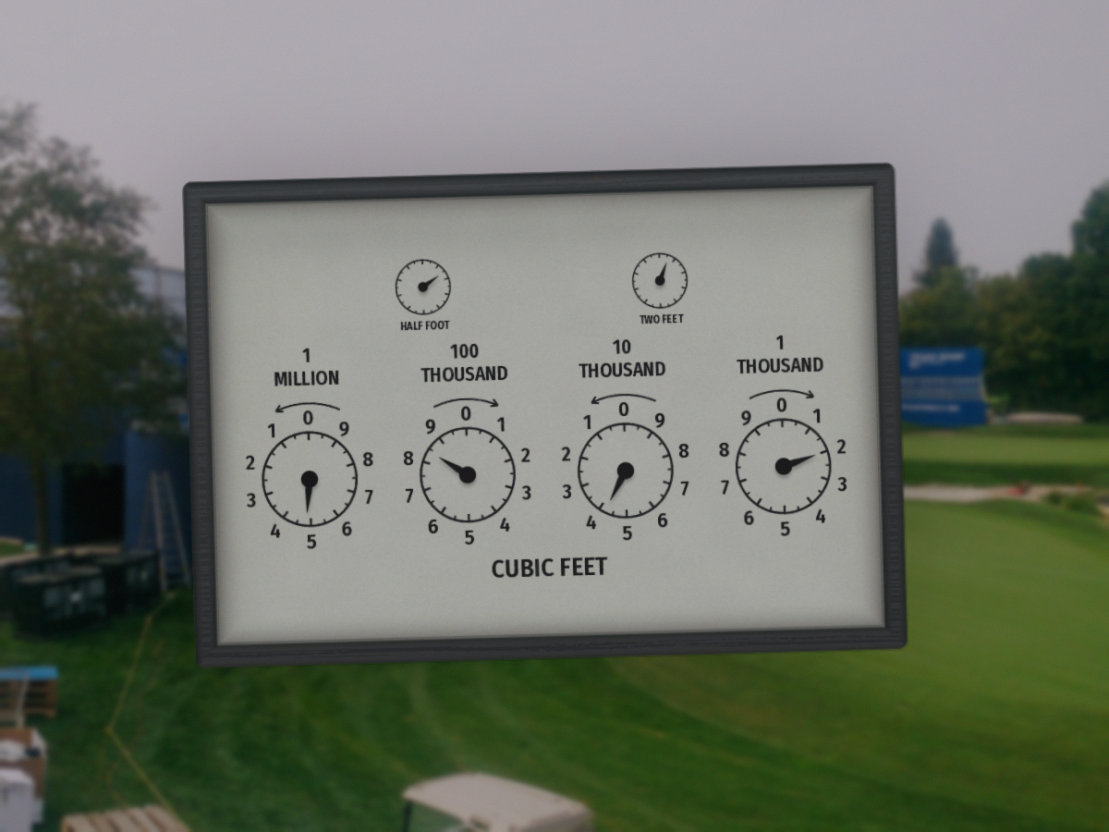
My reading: 484200 ft³
